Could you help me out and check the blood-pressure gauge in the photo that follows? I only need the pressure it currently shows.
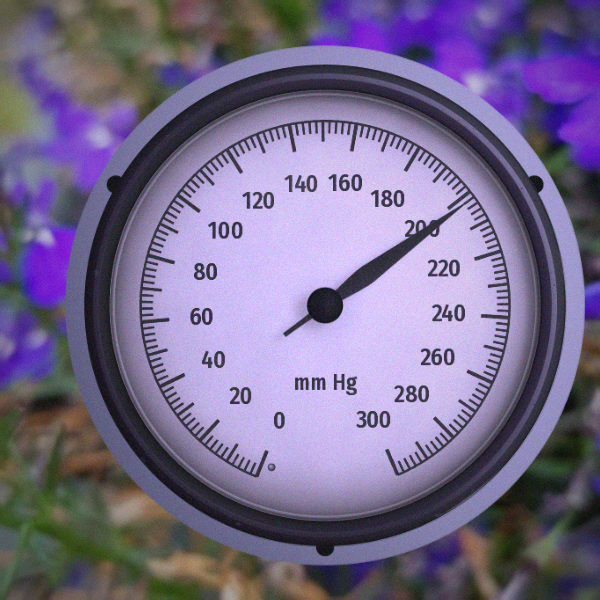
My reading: 202 mmHg
